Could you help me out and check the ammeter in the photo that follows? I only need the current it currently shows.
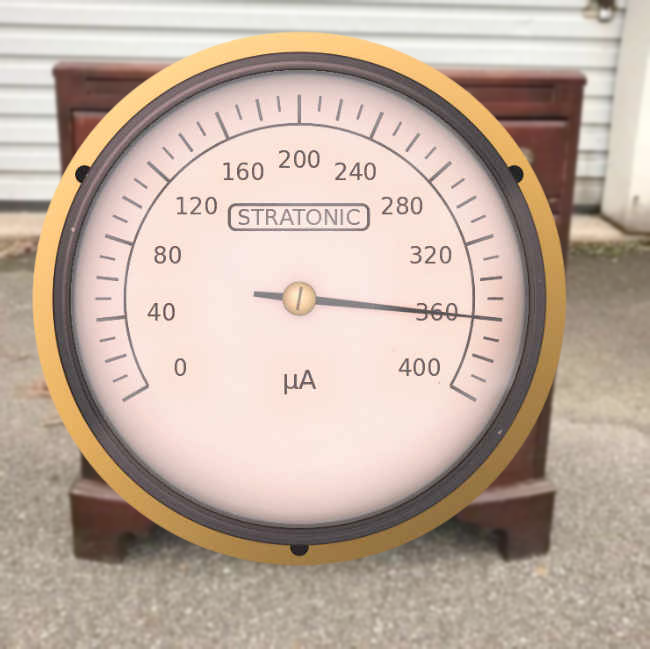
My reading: 360 µA
